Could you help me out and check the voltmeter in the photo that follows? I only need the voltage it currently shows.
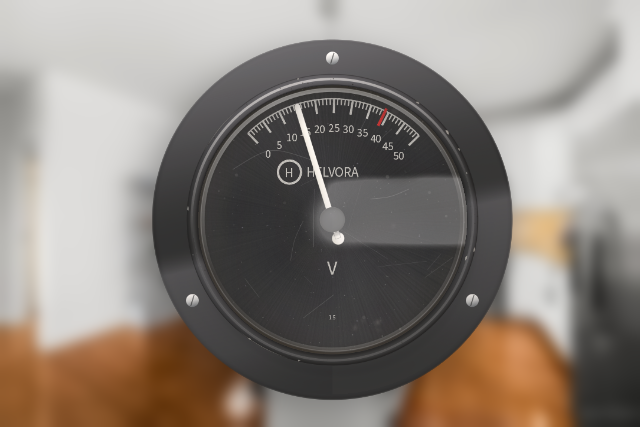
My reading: 15 V
